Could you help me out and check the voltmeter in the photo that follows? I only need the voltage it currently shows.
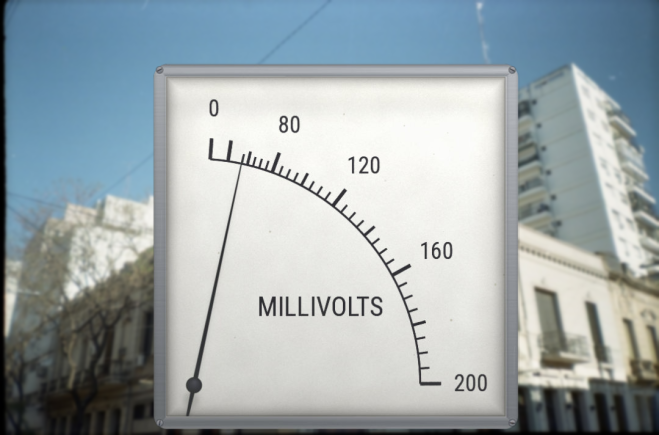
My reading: 55 mV
